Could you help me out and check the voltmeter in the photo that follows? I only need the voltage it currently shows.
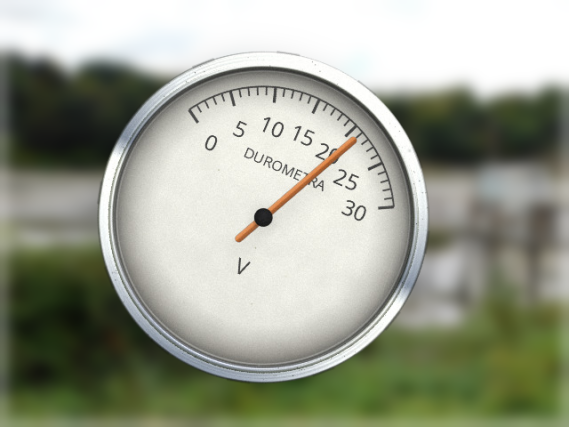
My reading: 21 V
